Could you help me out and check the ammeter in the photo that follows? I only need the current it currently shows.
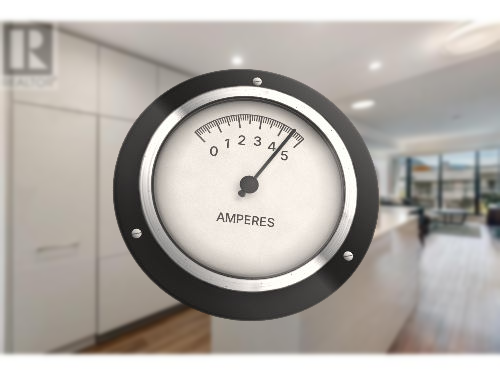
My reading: 4.5 A
